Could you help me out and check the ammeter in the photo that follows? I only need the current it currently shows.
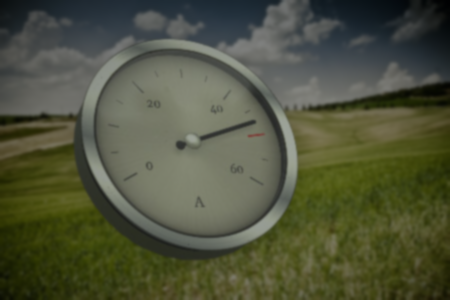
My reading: 47.5 A
